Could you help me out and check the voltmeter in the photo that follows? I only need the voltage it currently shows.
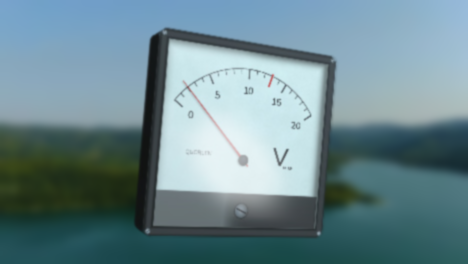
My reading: 2 V
